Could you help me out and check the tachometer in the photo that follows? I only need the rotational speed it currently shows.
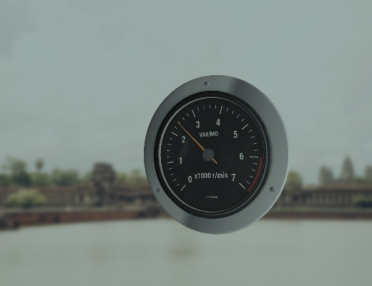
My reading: 2400 rpm
